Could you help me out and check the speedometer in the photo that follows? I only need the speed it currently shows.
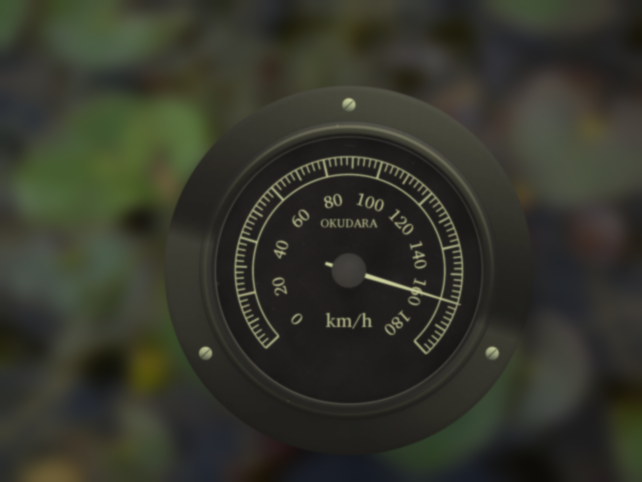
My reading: 160 km/h
